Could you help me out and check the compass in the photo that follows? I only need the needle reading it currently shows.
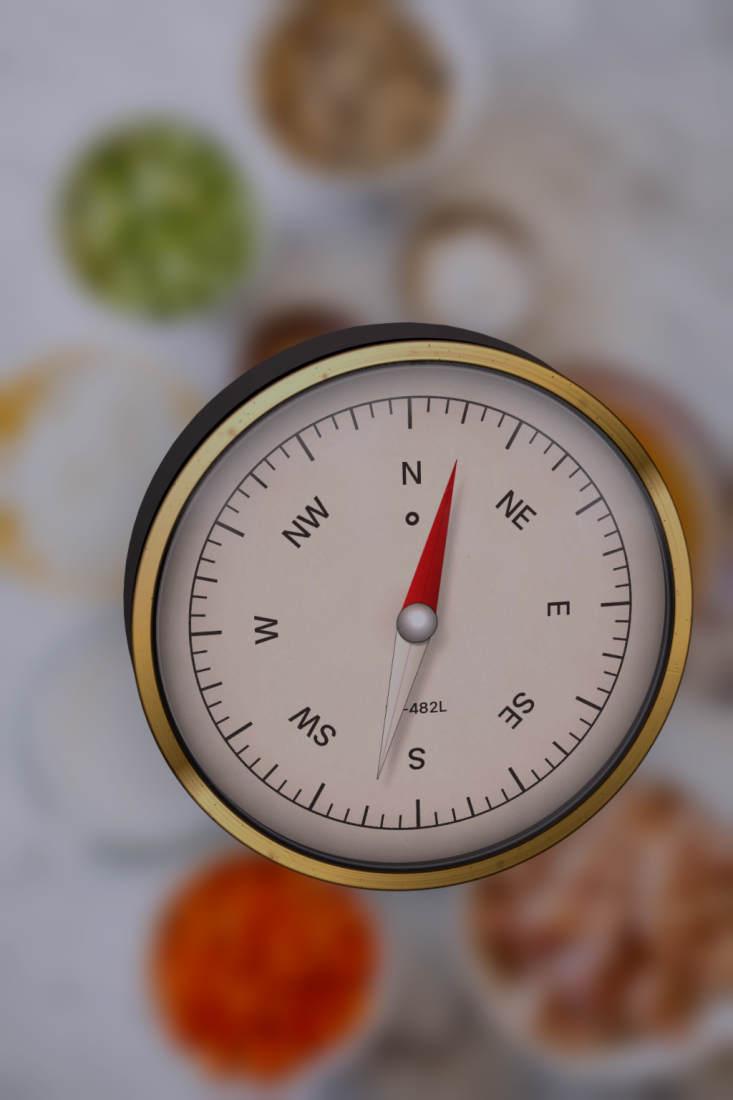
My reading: 15 °
